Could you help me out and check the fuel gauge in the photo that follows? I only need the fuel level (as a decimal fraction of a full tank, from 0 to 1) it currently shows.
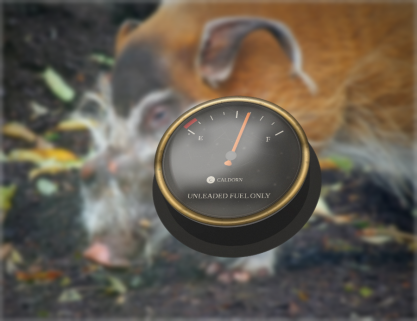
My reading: 0.625
